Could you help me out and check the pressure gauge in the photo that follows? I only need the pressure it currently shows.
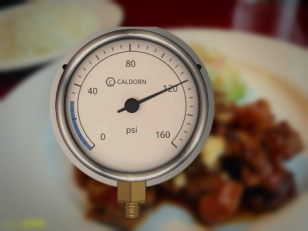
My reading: 120 psi
